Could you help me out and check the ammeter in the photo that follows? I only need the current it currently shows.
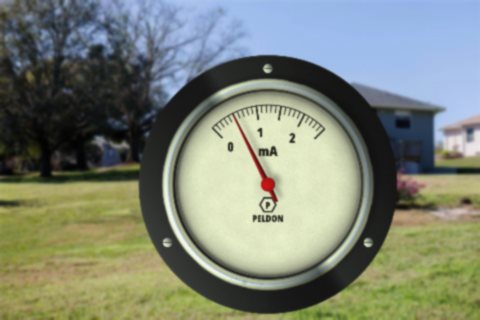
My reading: 0.5 mA
